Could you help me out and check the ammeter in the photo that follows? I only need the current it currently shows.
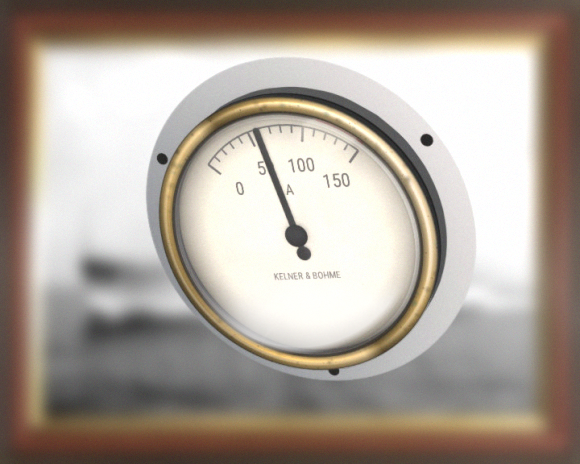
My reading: 60 A
